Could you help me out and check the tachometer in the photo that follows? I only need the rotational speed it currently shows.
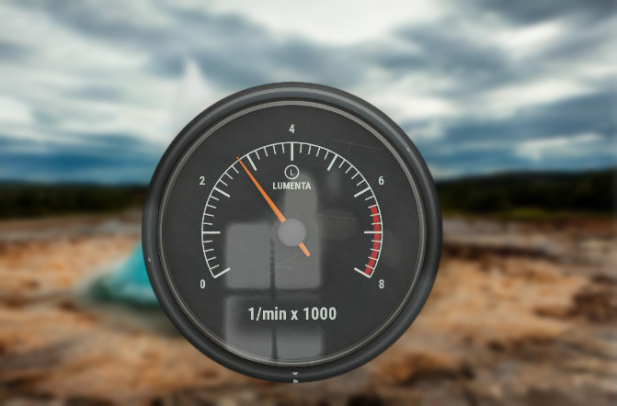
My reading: 2800 rpm
